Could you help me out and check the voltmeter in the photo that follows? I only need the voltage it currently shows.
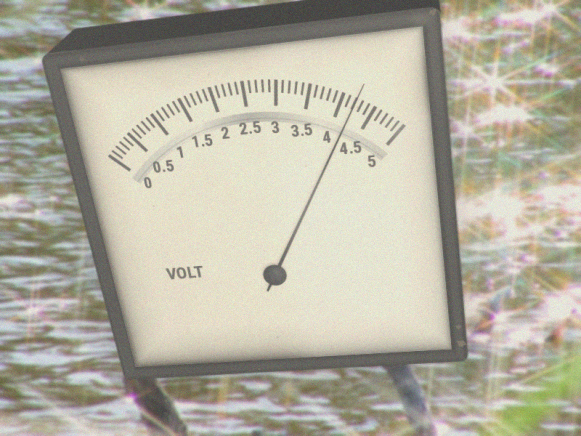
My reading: 4.2 V
